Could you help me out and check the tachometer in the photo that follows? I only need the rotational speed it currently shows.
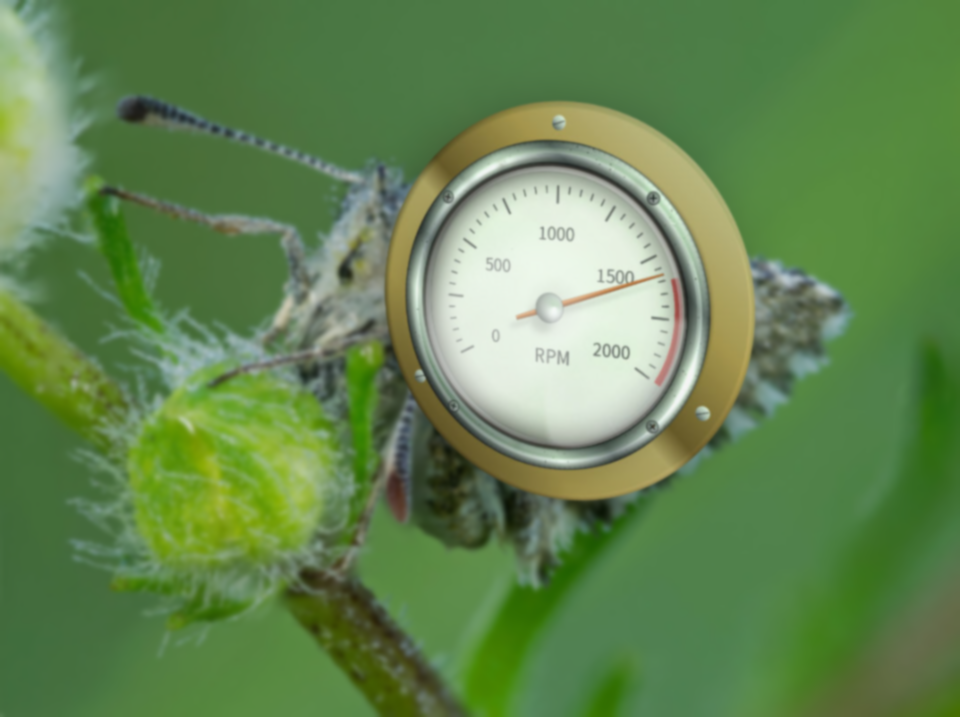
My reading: 1575 rpm
